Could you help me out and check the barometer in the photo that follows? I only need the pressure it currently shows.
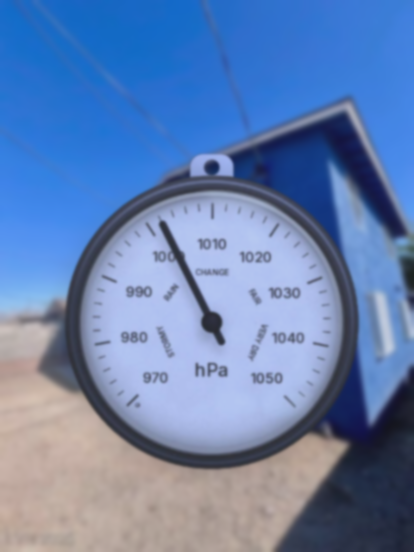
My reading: 1002 hPa
